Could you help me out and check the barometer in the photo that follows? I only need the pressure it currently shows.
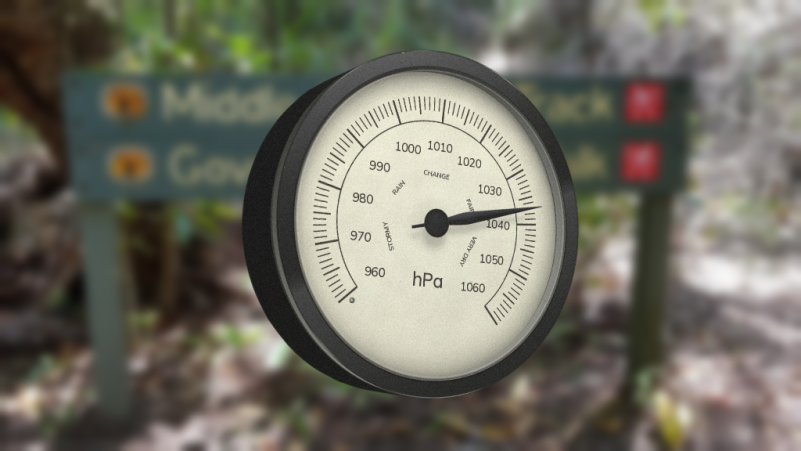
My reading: 1037 hPa
